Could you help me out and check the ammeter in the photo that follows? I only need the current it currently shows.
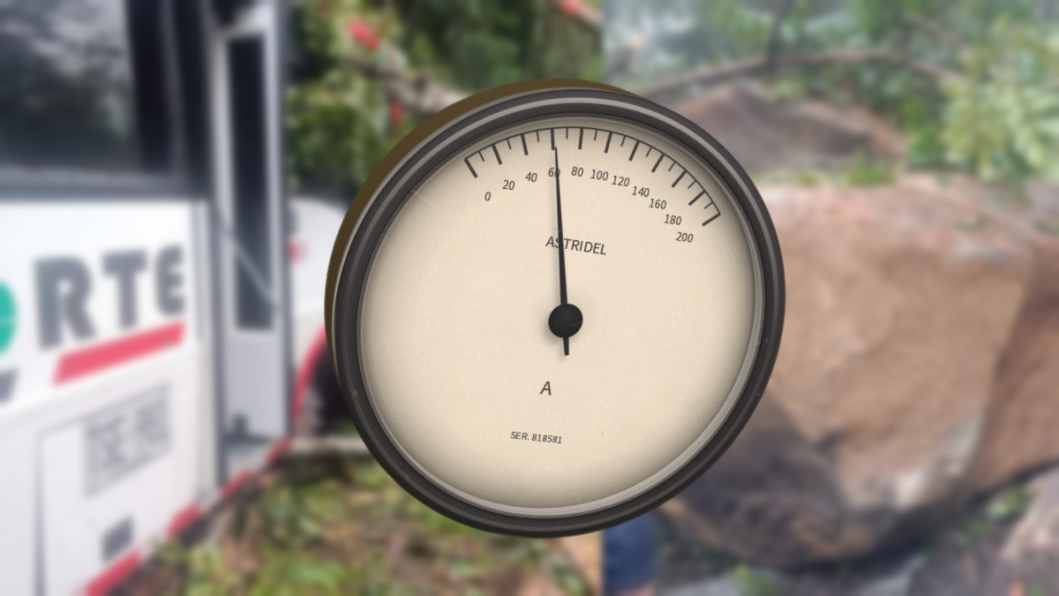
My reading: 60 A
